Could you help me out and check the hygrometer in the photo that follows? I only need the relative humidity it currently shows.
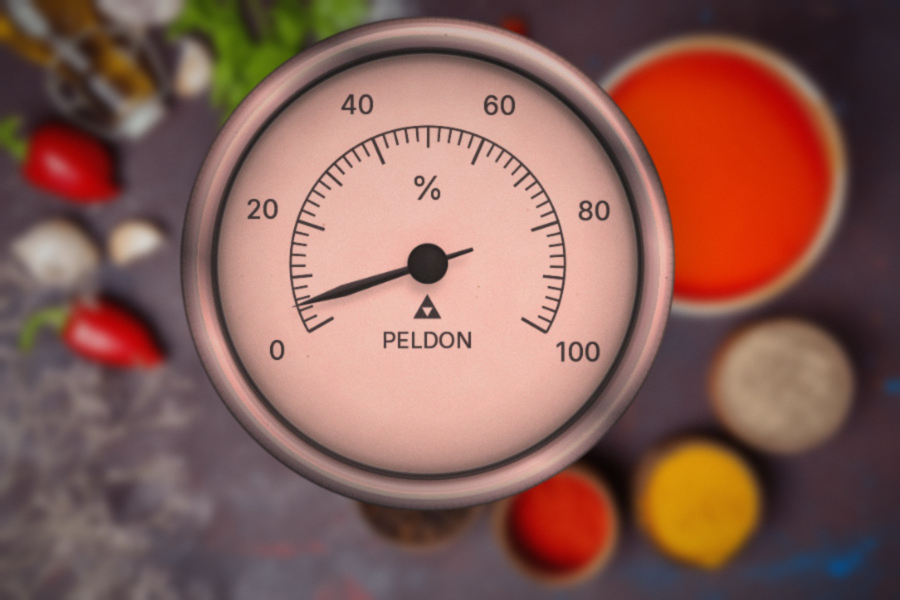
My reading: 5 %
